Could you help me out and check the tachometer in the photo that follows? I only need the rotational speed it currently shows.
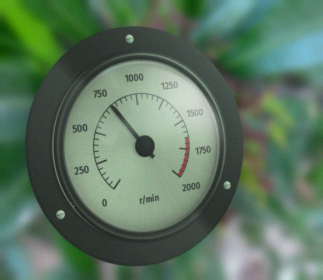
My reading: 750 rpm
